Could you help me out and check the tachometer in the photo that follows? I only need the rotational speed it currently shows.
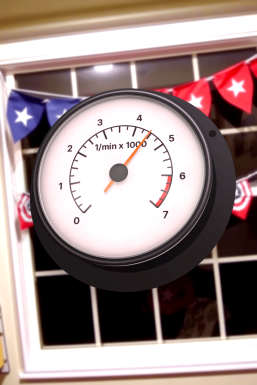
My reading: 4500 rpm
